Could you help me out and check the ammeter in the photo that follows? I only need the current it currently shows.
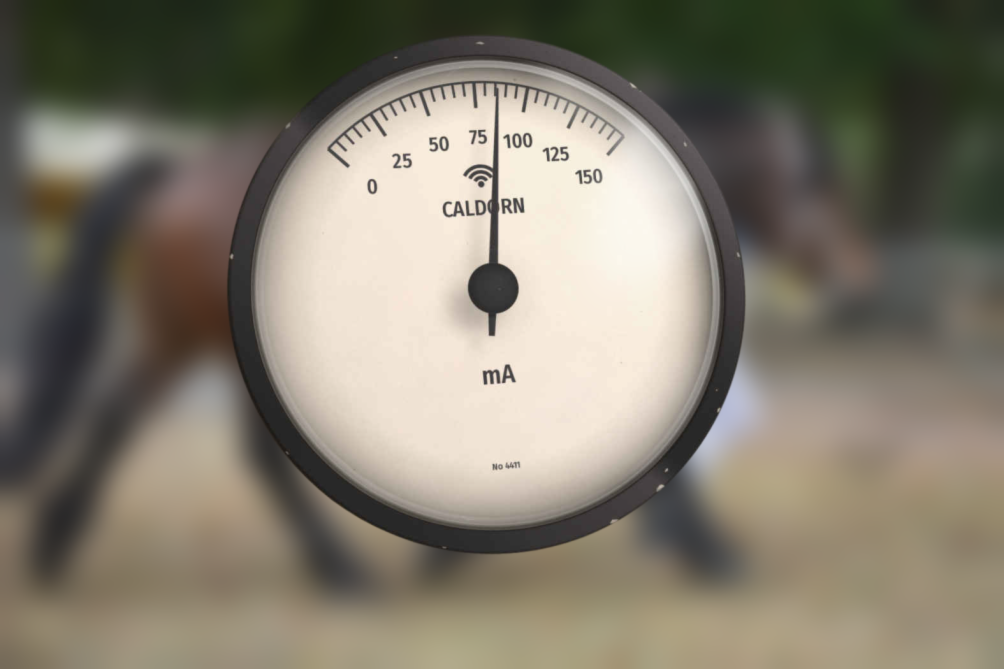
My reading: 85 mA
